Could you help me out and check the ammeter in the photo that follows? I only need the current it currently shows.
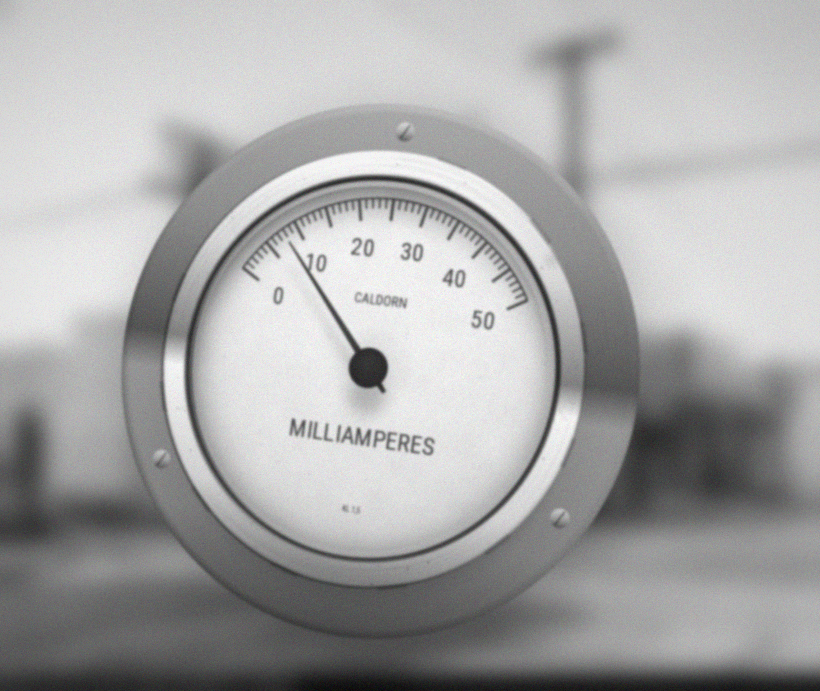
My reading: 8 mA
